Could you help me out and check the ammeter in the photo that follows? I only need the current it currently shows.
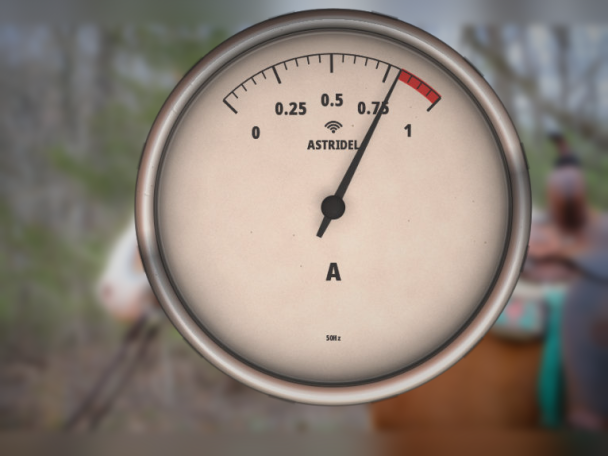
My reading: 0.8 A
